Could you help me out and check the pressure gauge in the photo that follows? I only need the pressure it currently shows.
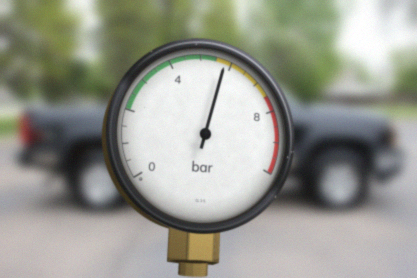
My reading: 5.75 bar
